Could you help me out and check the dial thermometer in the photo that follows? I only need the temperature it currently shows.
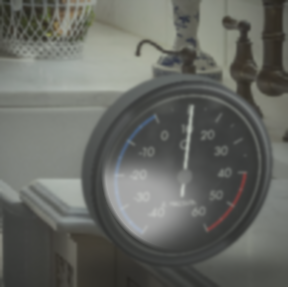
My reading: 10 °C
